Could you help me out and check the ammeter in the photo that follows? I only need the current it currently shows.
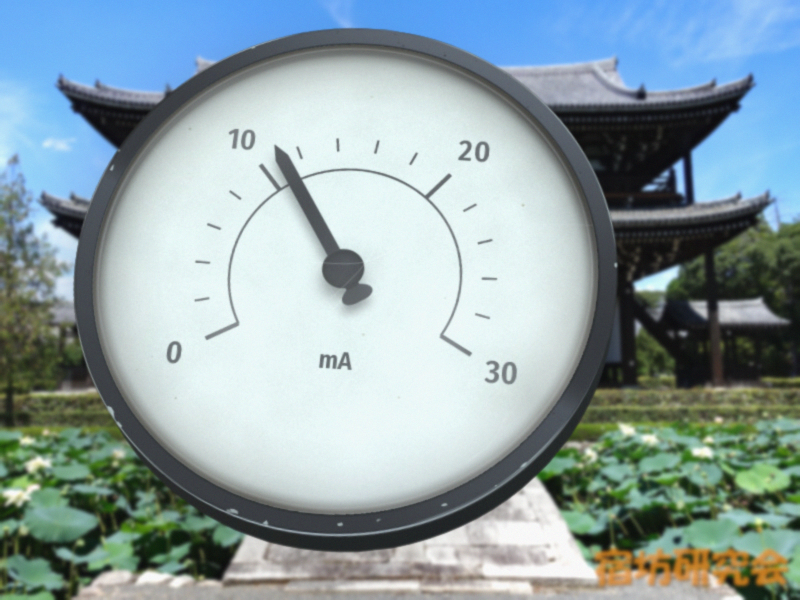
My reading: 11 mA
